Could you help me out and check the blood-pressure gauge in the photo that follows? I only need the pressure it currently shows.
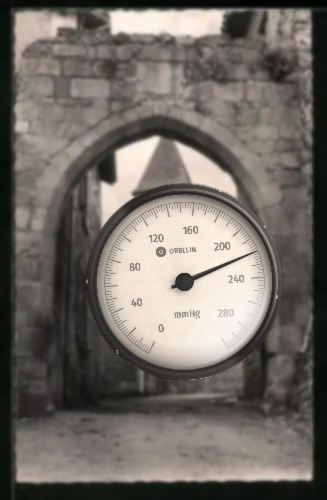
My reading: 220 mmHg
